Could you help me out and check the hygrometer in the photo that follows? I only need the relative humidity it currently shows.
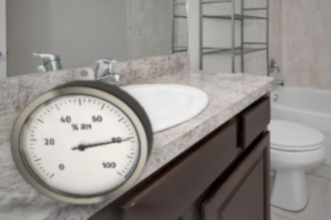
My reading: 80 %
